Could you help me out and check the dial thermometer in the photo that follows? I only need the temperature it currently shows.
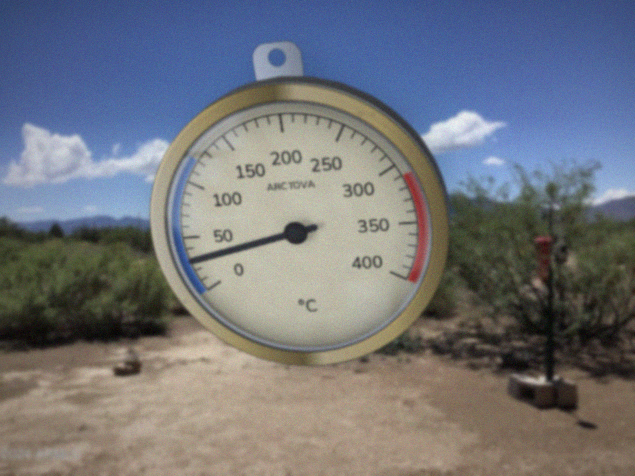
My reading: 30 °C
